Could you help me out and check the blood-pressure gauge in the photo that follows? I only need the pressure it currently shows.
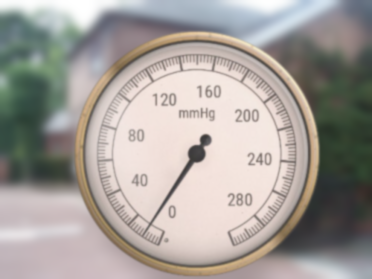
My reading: 10 mmHg
